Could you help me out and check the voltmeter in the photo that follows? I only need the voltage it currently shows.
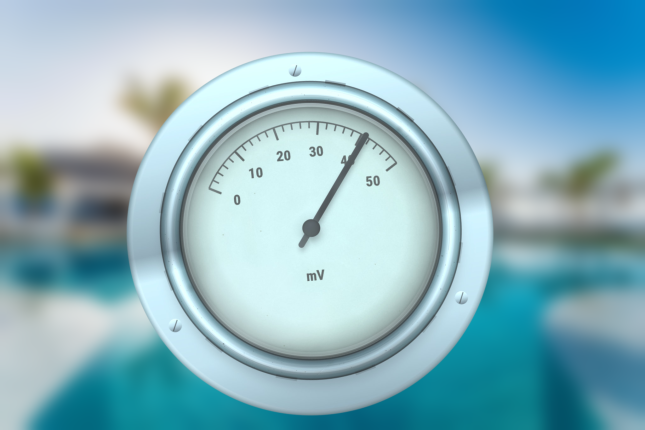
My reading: 41 mV
